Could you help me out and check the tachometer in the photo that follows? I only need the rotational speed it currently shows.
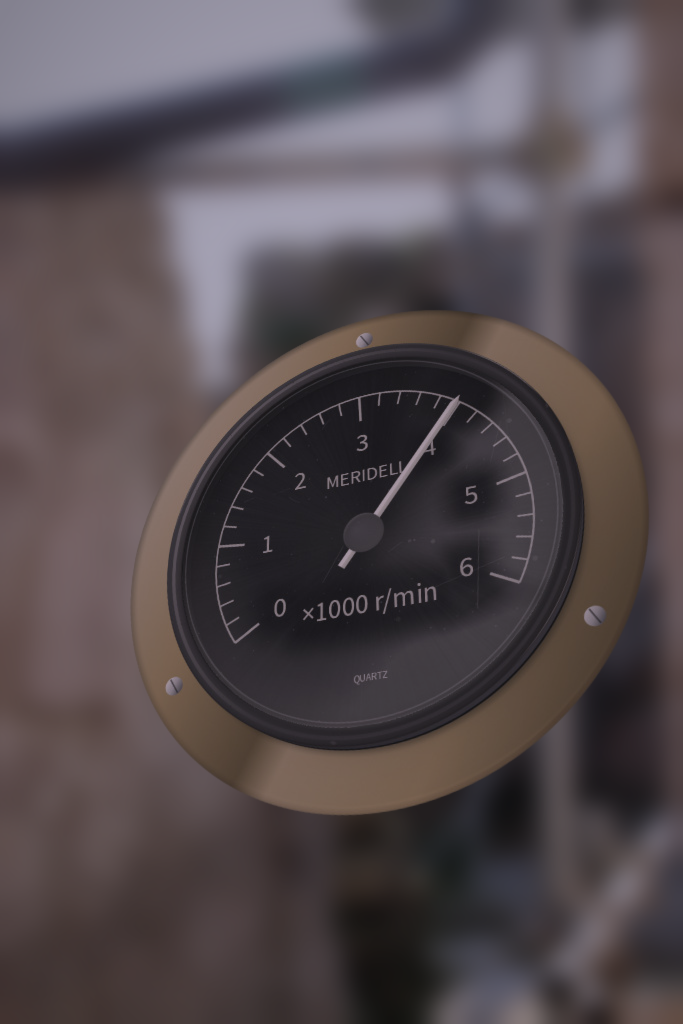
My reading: 4000 rpm
